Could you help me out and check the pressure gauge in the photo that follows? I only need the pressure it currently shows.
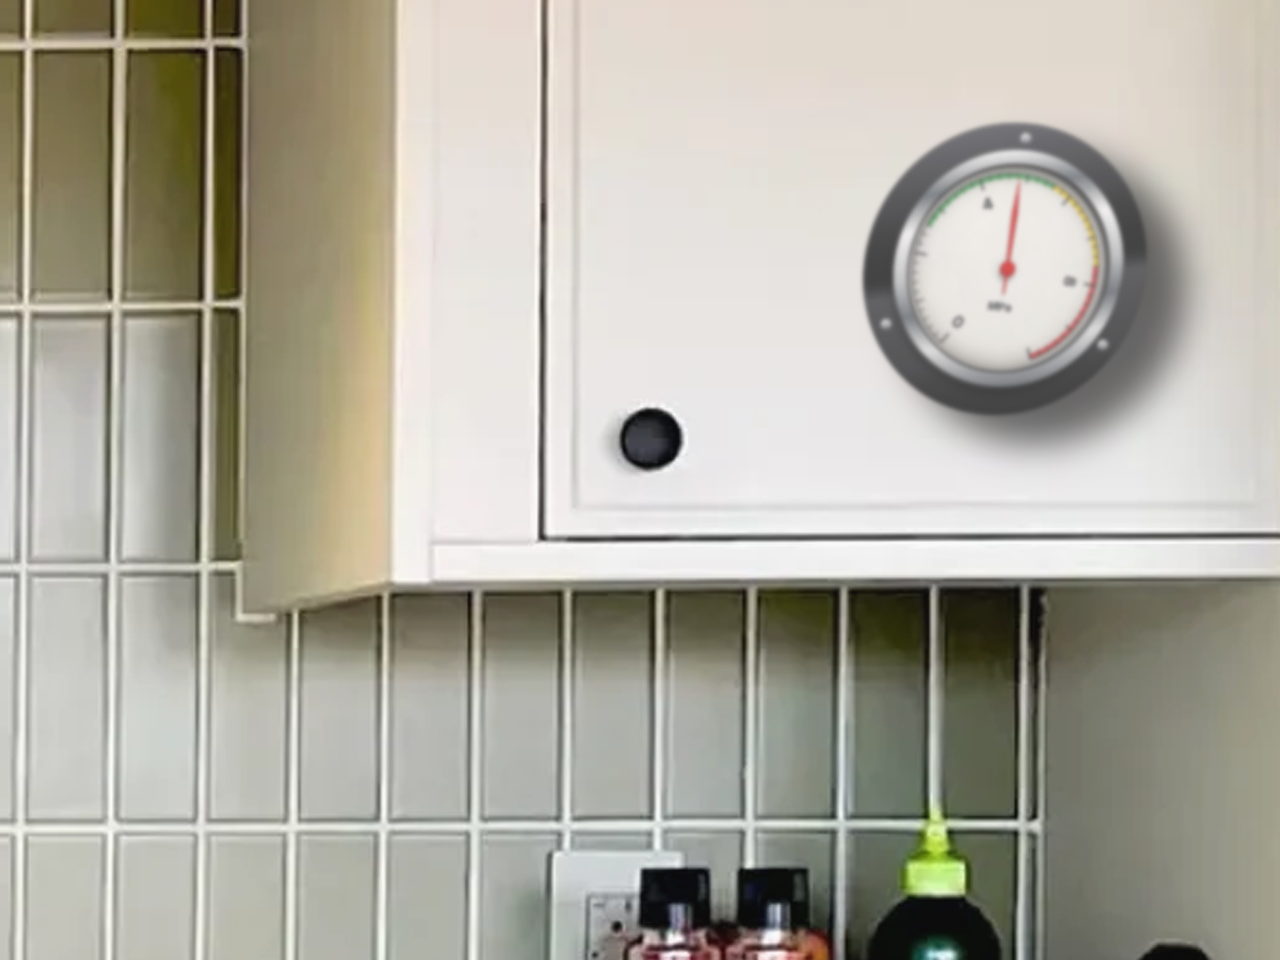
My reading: 4.8 MPa
